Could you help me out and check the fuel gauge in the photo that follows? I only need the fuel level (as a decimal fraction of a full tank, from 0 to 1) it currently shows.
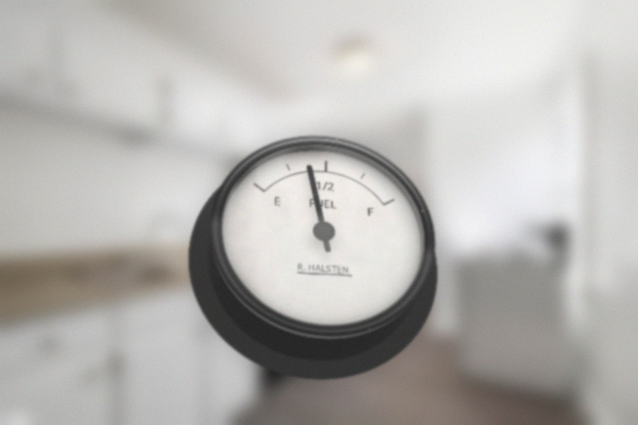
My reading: 0.375
